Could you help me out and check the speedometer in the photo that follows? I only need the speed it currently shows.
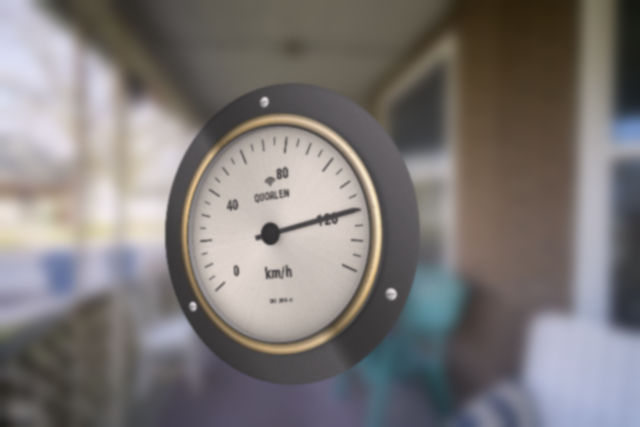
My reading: 120 km/h
